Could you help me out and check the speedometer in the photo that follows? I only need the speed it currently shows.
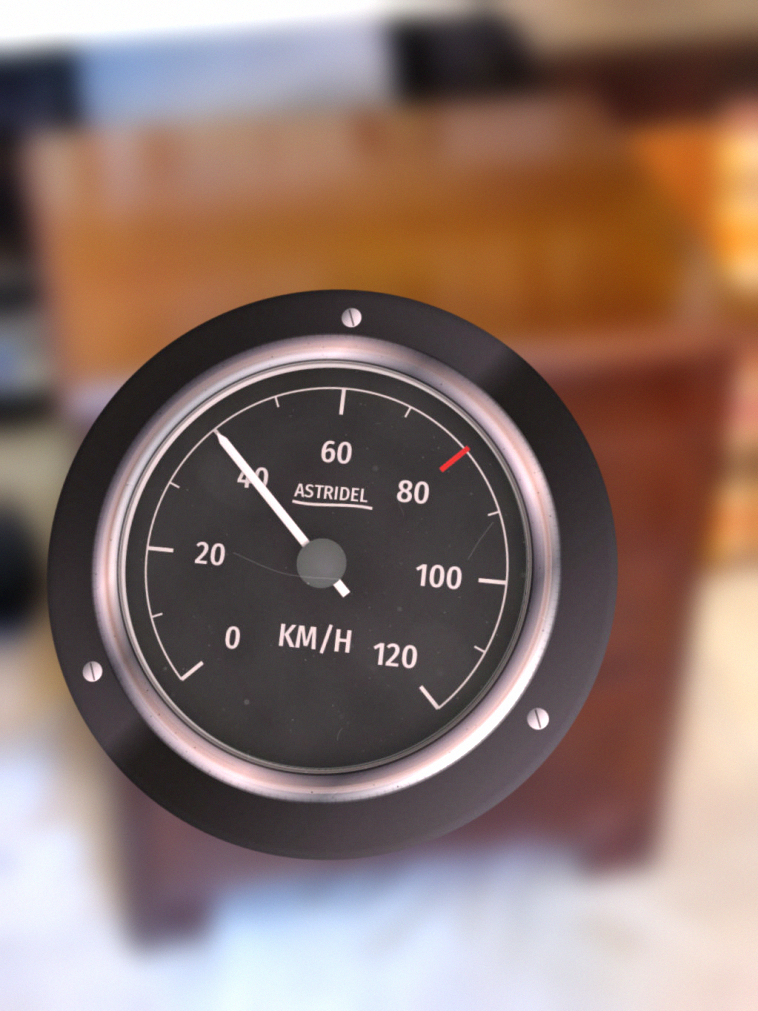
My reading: 40 km/h
